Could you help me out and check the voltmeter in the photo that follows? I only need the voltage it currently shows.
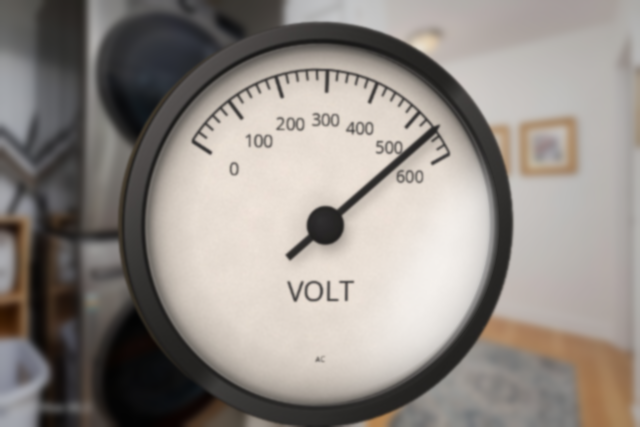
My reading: 540 V
